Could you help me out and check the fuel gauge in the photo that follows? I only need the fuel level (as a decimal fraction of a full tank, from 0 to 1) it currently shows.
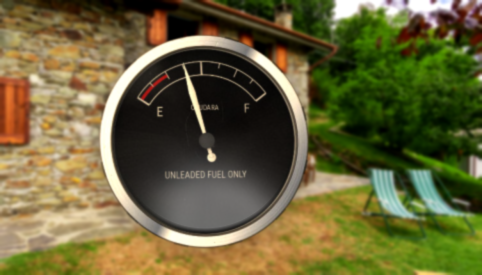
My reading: 0.375
